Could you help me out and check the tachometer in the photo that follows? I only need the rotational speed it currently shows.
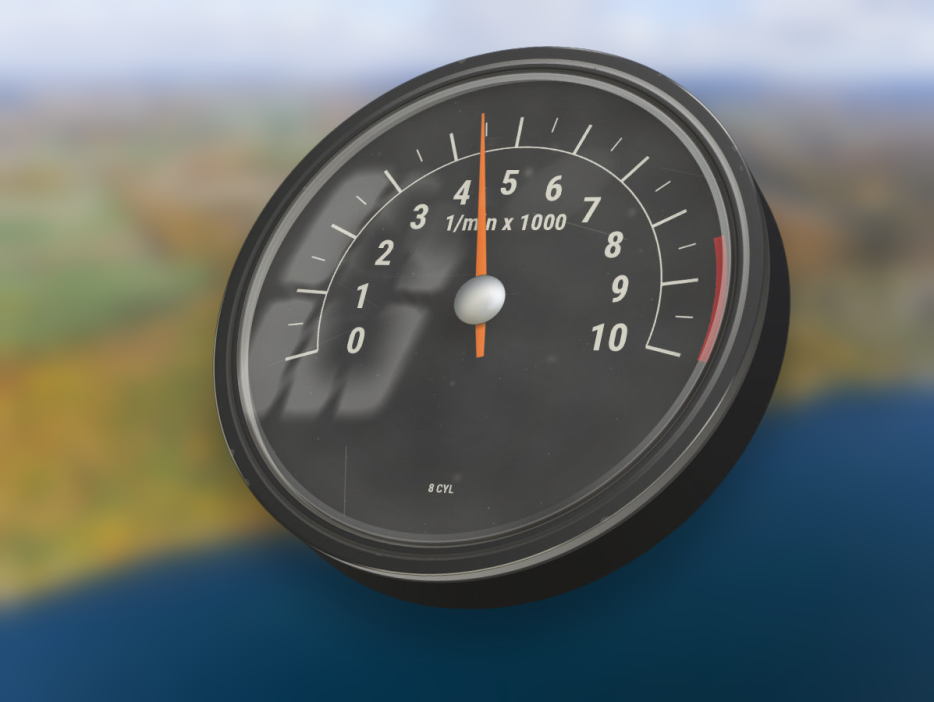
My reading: 4500 rpm
